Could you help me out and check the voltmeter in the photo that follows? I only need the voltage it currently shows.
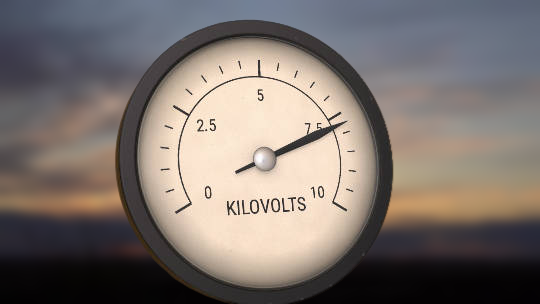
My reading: 7.75 kV
